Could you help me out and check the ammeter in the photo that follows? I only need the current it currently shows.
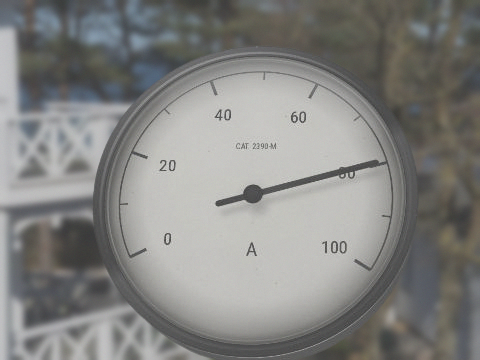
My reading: 80 A
